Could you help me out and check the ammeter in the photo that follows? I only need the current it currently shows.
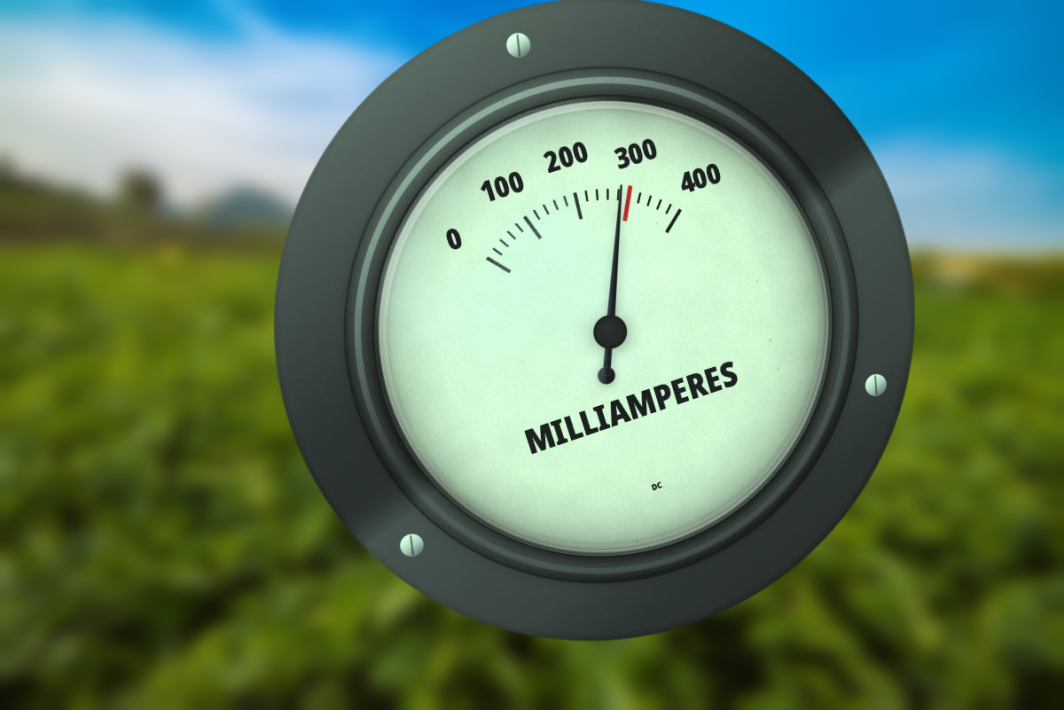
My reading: 280 mA
